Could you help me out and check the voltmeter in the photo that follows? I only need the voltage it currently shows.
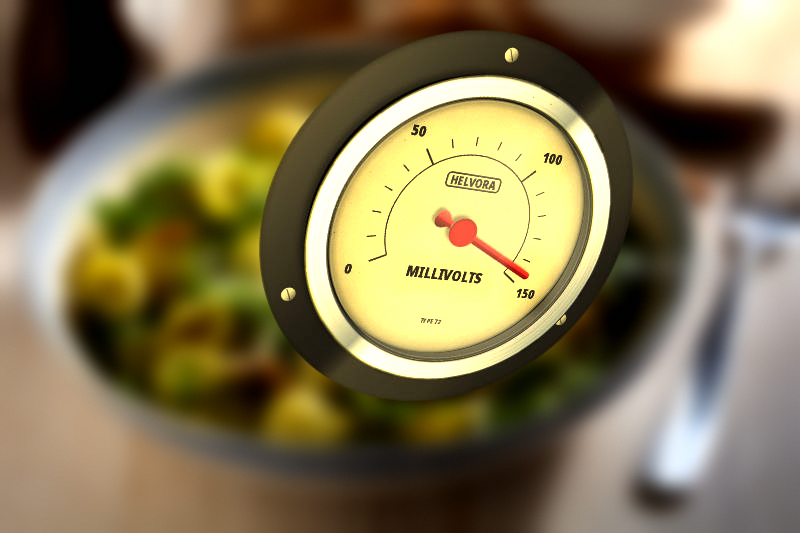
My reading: 145 mV
